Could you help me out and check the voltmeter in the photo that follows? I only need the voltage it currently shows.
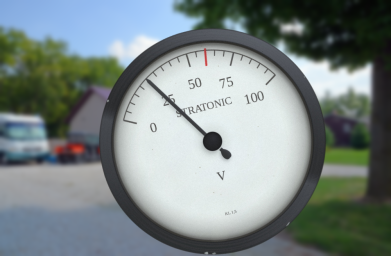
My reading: 25 V
